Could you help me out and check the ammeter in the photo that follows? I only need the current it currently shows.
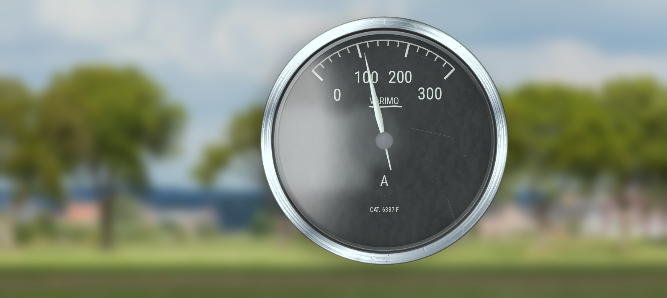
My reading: 110 A
